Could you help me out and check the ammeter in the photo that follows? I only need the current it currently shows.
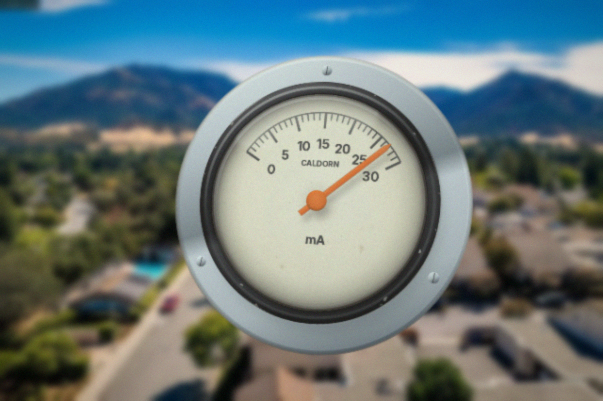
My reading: 27 mA
